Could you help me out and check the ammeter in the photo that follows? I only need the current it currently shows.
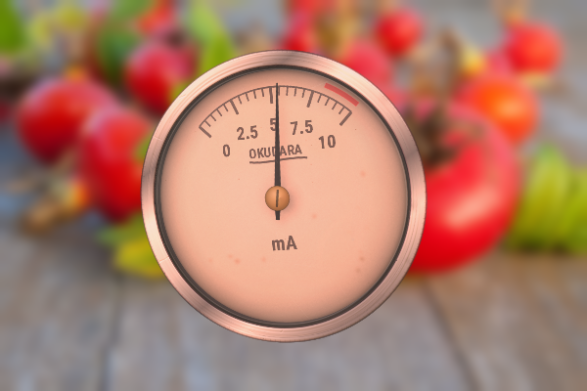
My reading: 5.5 mA
